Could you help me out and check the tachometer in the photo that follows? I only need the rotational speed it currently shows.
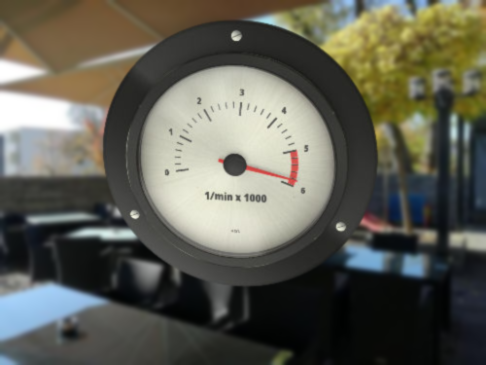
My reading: 5800 rpm
